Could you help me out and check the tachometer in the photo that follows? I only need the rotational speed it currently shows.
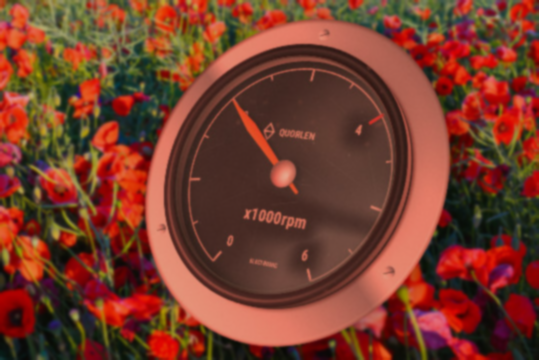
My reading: 2000 rpm
